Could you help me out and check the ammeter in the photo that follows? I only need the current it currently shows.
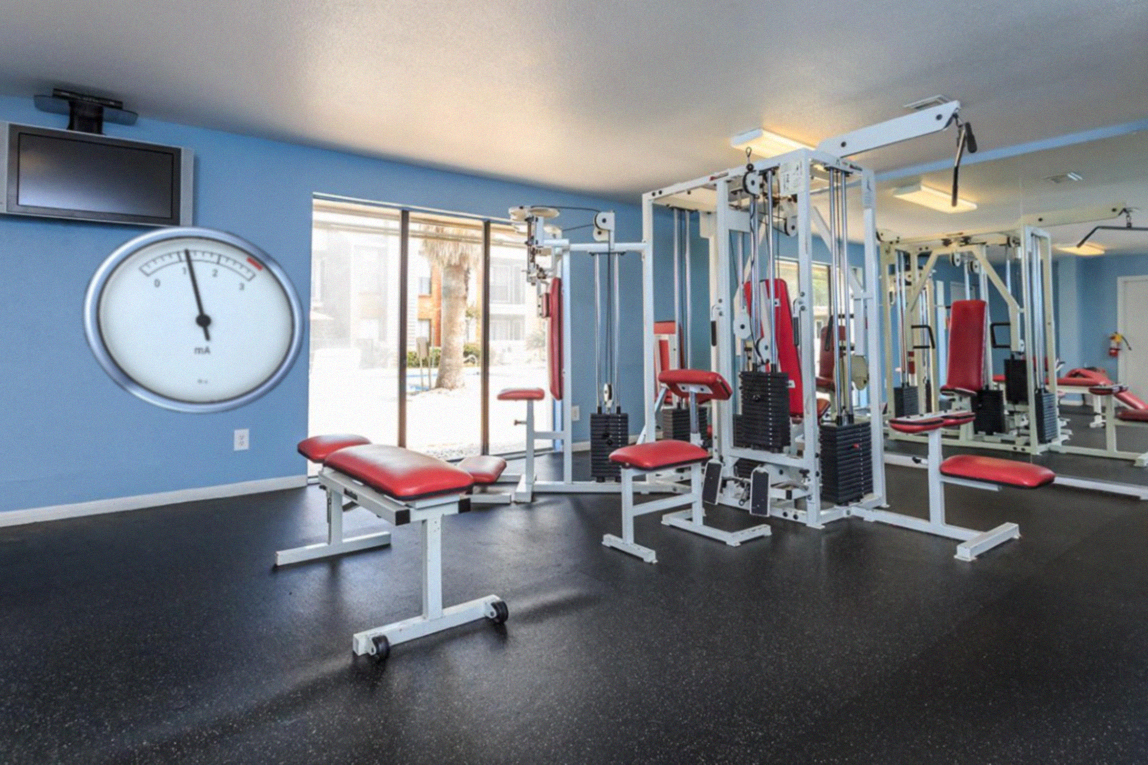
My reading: 1.2 mA
